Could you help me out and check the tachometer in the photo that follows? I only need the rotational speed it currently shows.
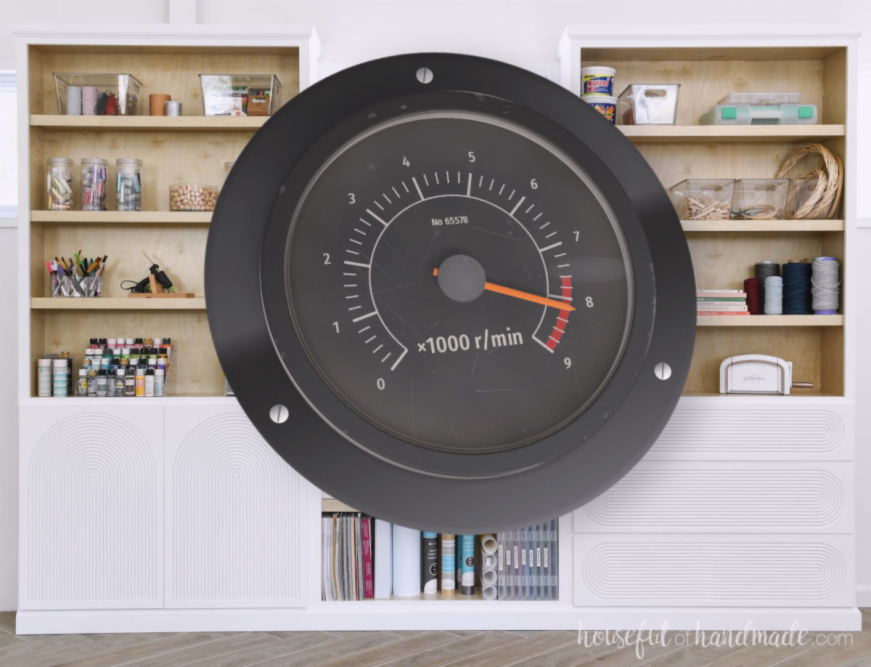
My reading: 8200 rpm
